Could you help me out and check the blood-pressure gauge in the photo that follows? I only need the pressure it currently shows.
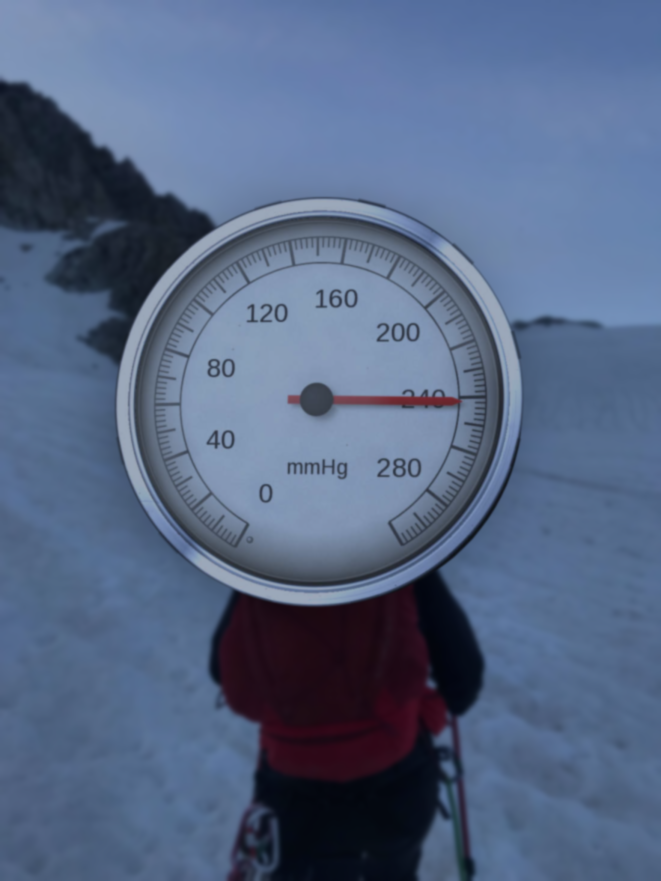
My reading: 242 mmHg
